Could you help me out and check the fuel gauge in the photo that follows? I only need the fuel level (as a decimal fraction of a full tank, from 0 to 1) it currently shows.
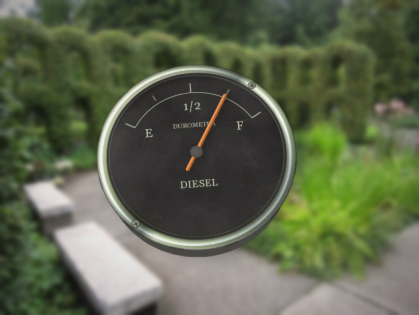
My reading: 0.75
